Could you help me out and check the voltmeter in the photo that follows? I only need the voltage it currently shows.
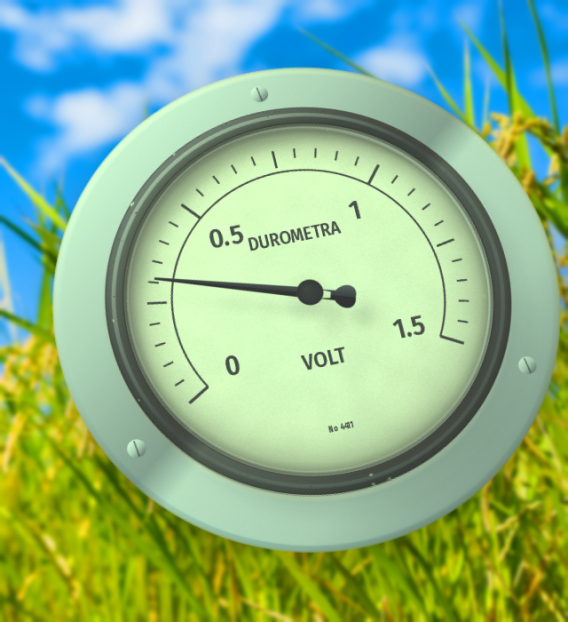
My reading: 0.3 V
